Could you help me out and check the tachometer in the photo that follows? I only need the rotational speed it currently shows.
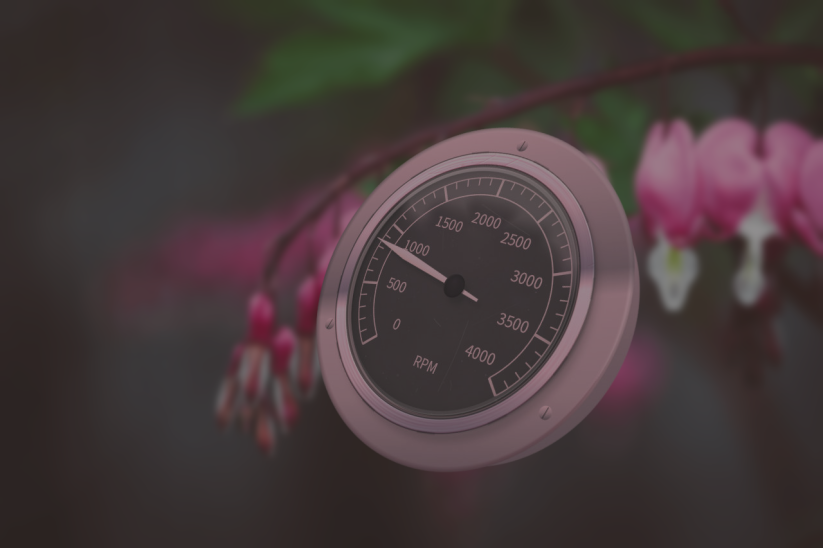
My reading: 850 rpm
